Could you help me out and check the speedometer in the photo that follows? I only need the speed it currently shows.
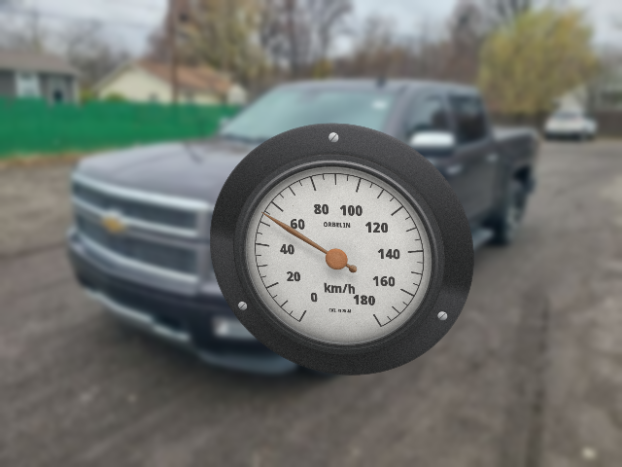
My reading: 55 km/h
